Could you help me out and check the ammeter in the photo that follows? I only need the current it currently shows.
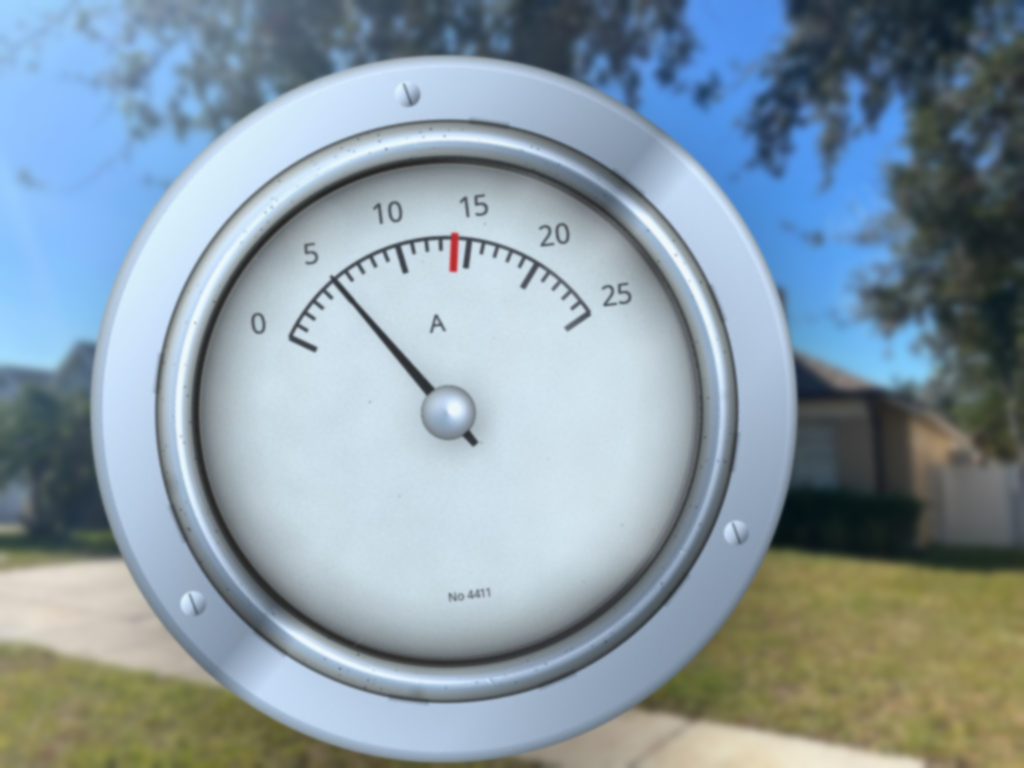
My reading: 5 A
